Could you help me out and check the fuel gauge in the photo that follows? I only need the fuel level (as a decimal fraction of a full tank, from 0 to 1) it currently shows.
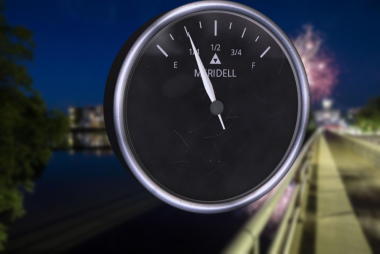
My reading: 0.25
